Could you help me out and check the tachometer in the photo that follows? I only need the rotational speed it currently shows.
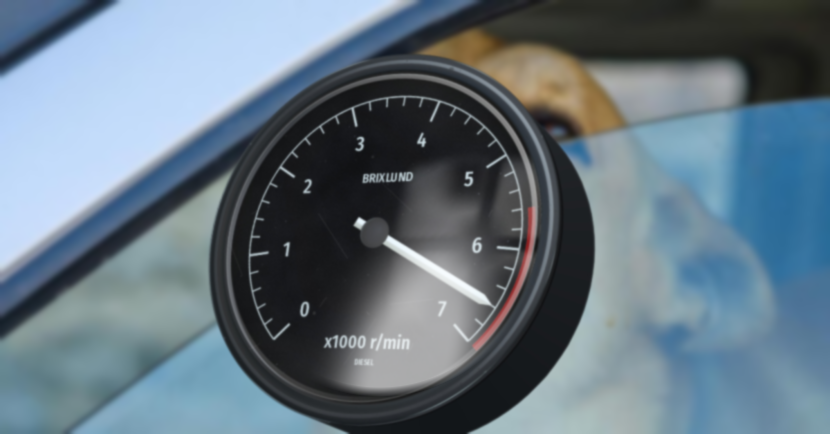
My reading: 6600 rpm
